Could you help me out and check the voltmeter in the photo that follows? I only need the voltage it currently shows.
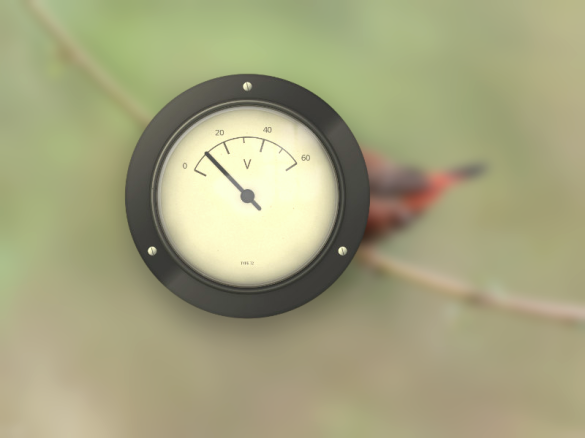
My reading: 10 V
